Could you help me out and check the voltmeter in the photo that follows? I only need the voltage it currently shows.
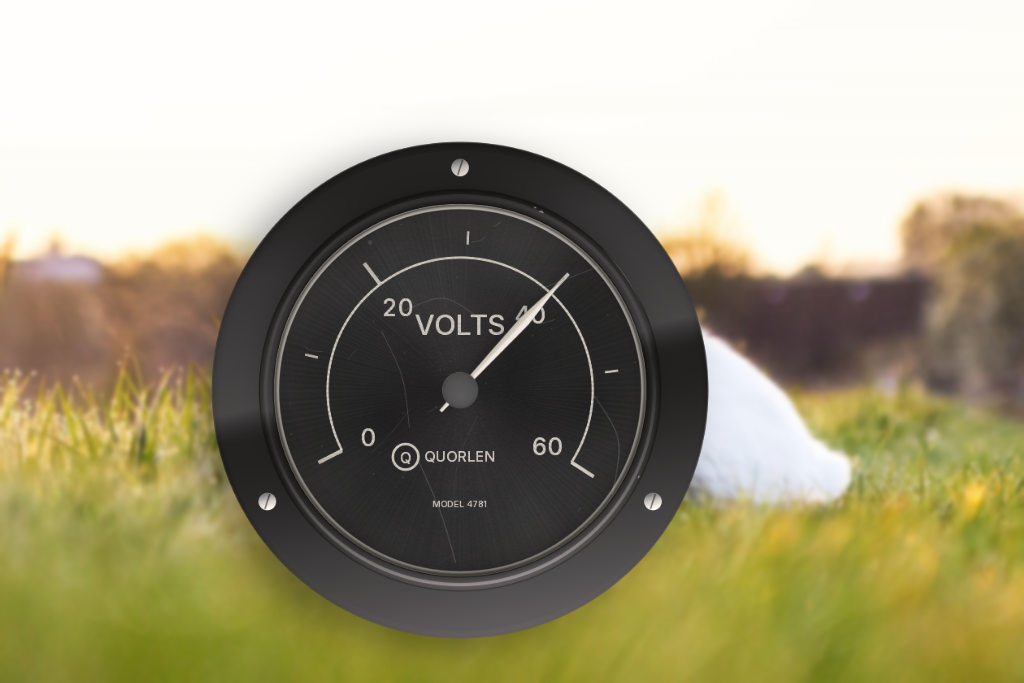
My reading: 40 V
